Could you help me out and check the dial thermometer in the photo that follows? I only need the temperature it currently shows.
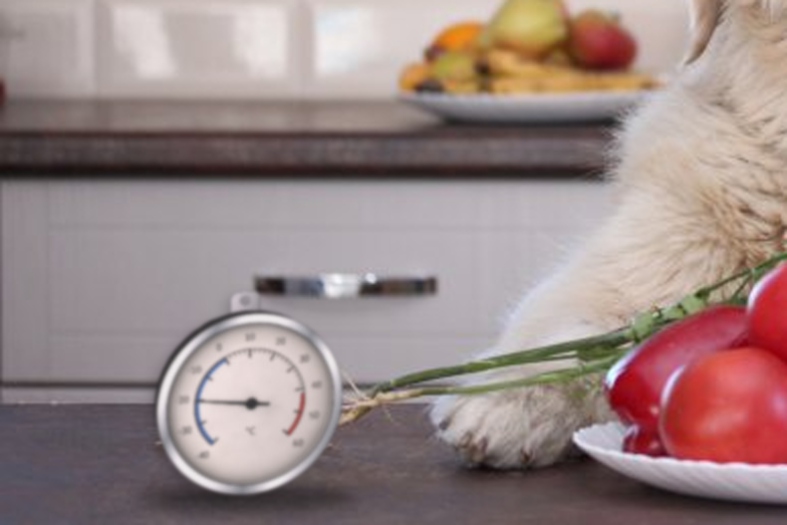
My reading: -20 °C
